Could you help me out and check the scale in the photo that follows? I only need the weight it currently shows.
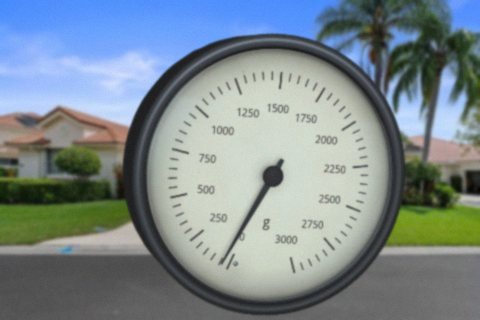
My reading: 50 g
